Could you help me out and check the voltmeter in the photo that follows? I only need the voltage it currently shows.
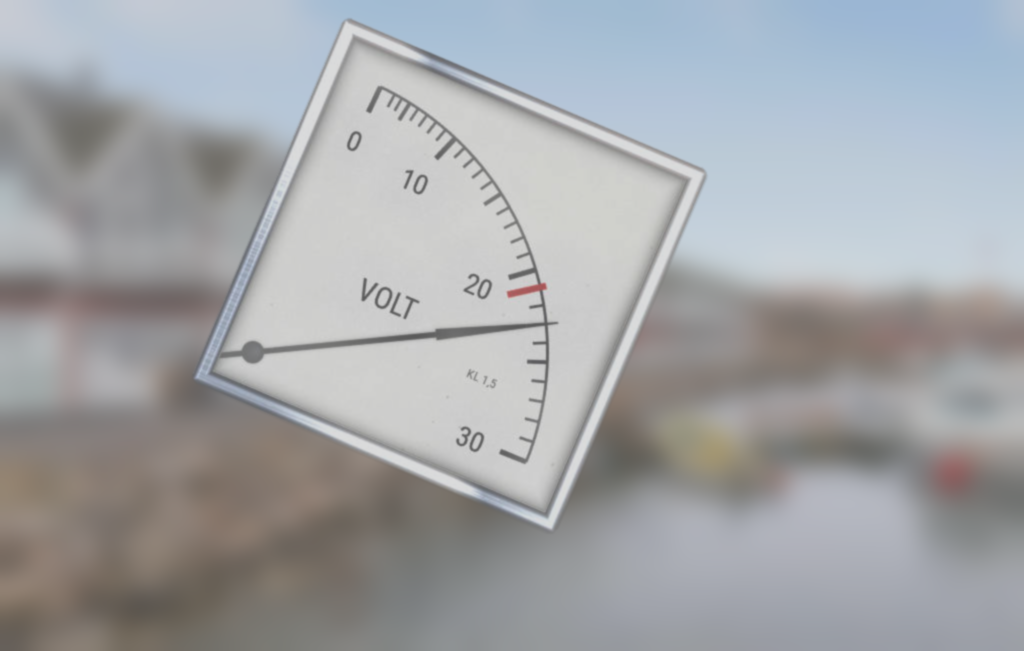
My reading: 23 V
